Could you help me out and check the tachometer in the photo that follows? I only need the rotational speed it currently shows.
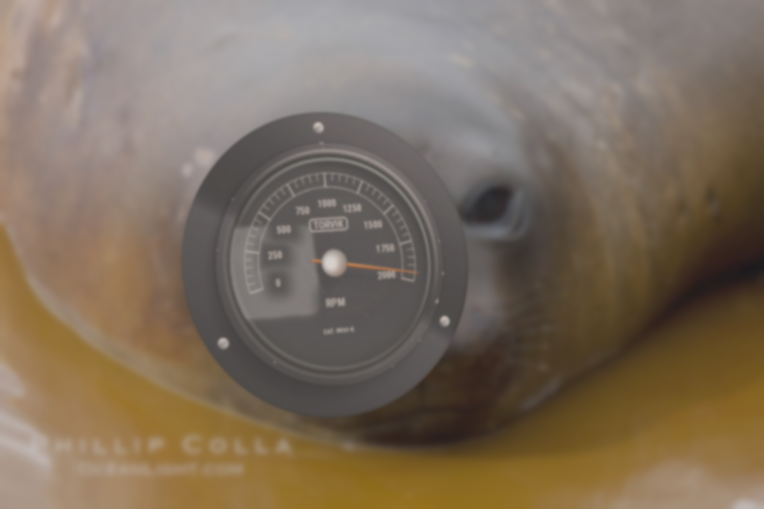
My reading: 1950 rpm
